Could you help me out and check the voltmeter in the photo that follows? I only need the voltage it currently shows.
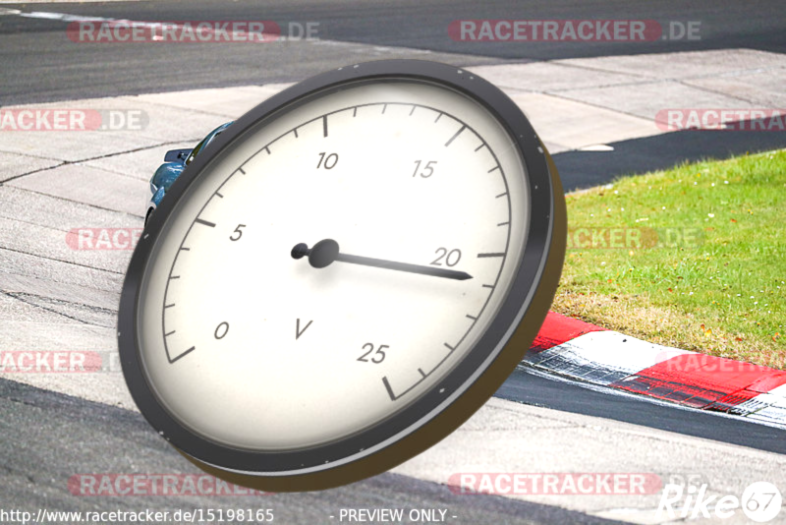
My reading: 21 V
